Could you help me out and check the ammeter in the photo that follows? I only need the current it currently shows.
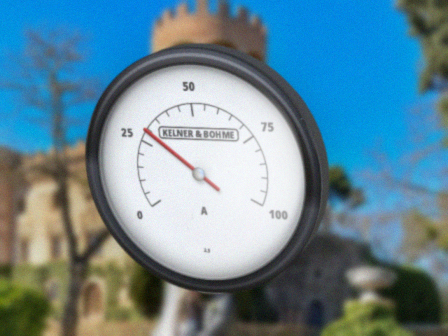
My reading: 30 A
